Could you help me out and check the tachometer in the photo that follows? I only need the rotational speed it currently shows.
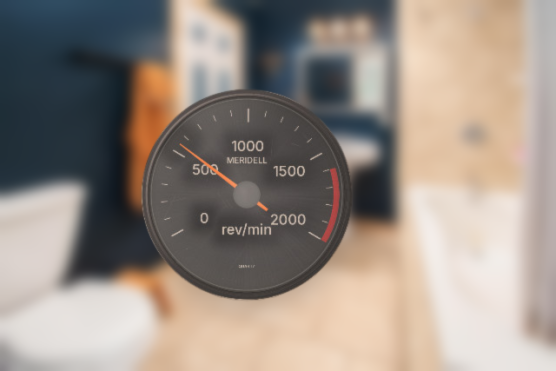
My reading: 550 rpm
